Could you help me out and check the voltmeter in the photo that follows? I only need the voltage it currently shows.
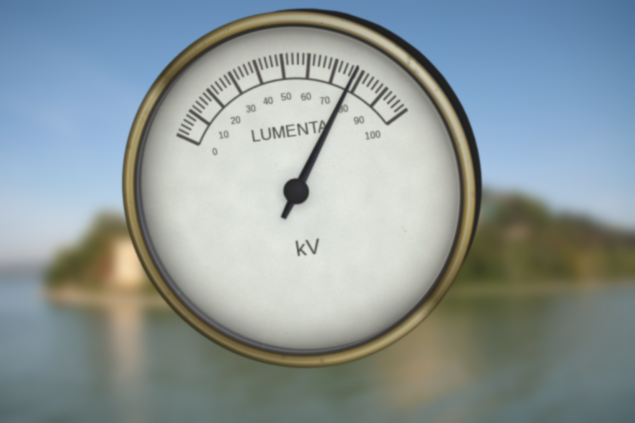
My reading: 78 kV
